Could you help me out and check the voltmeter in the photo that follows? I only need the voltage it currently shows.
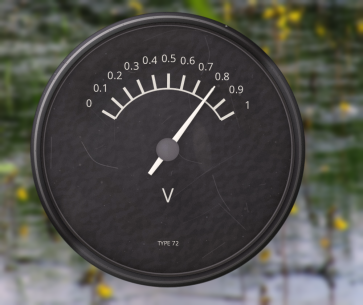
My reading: 0.8 V
